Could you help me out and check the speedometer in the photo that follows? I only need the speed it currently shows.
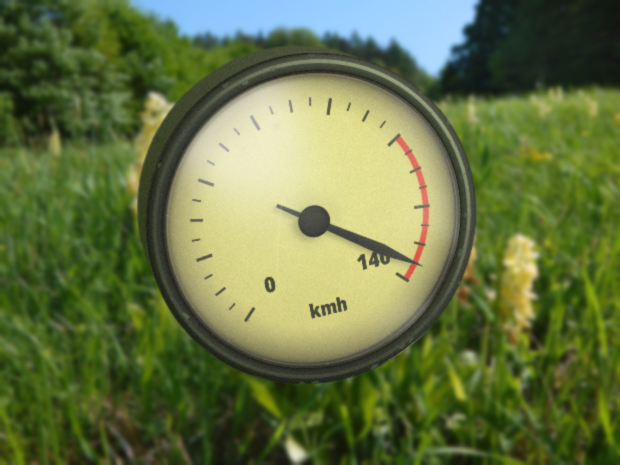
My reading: 135 km/h
